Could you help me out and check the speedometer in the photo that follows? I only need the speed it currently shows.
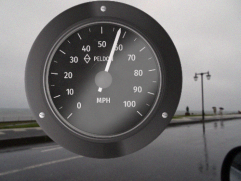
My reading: 57.5 mph
